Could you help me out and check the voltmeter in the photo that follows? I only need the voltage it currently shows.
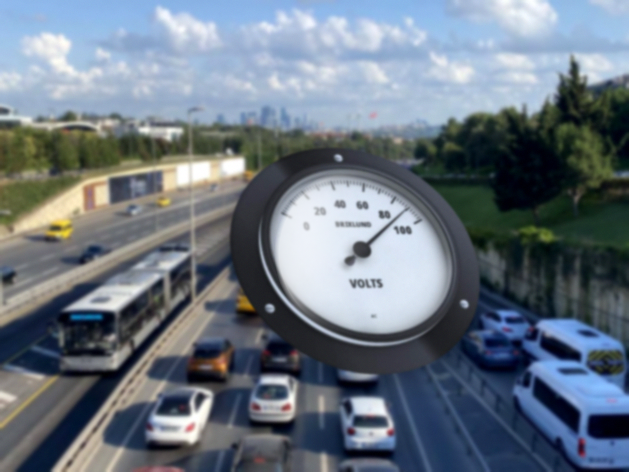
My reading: 90 V
